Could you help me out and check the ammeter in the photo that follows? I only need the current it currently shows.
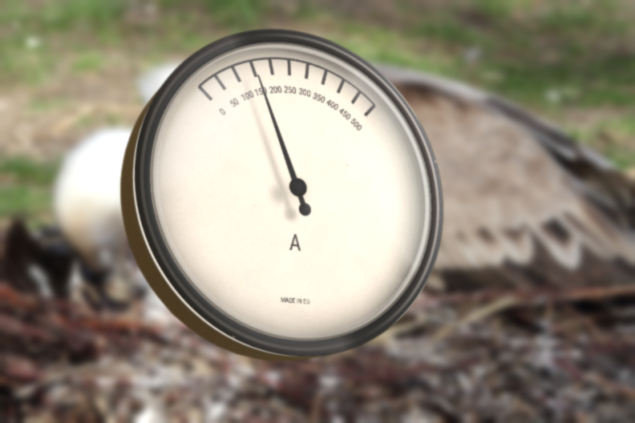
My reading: 150 A
